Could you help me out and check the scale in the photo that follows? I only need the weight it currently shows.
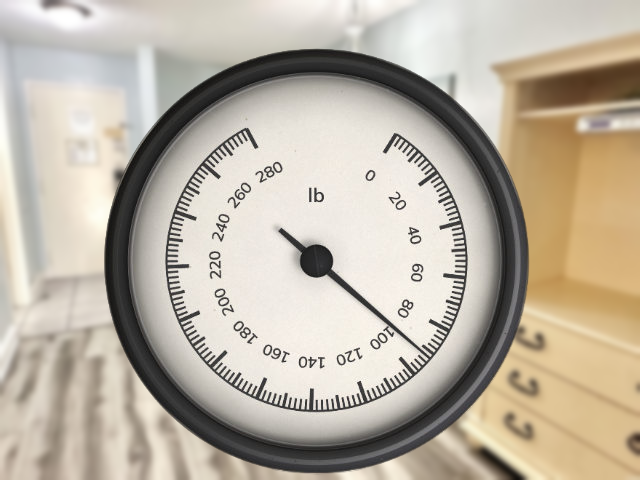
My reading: 92 lb
